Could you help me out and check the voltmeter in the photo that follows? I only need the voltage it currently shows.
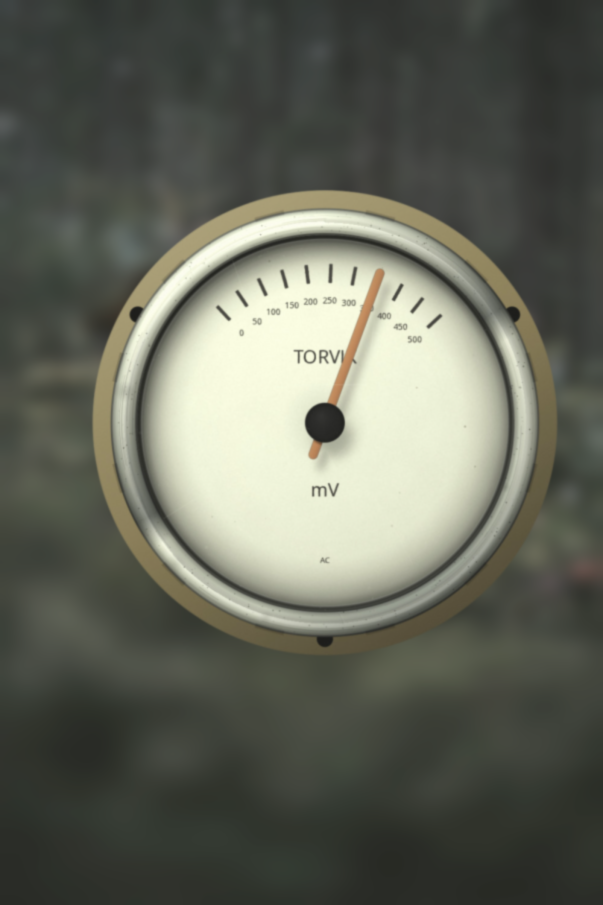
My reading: 350 mV
